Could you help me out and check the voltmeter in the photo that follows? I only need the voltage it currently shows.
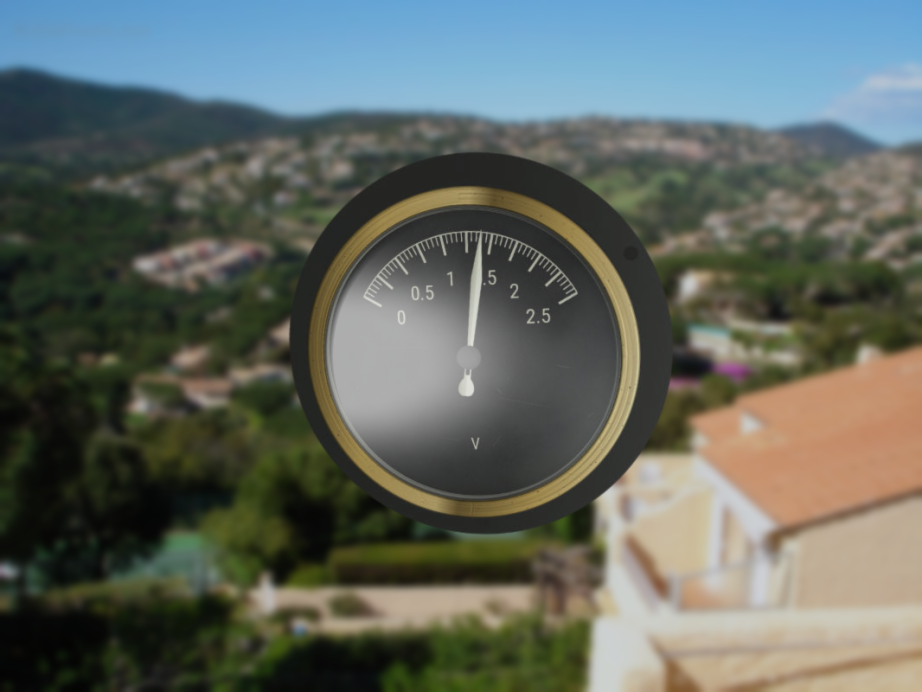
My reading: 1.4 V
